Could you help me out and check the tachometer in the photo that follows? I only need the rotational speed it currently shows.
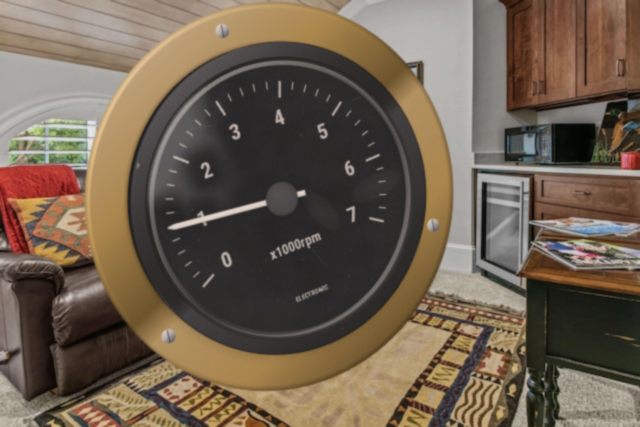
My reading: 1000 rpm
